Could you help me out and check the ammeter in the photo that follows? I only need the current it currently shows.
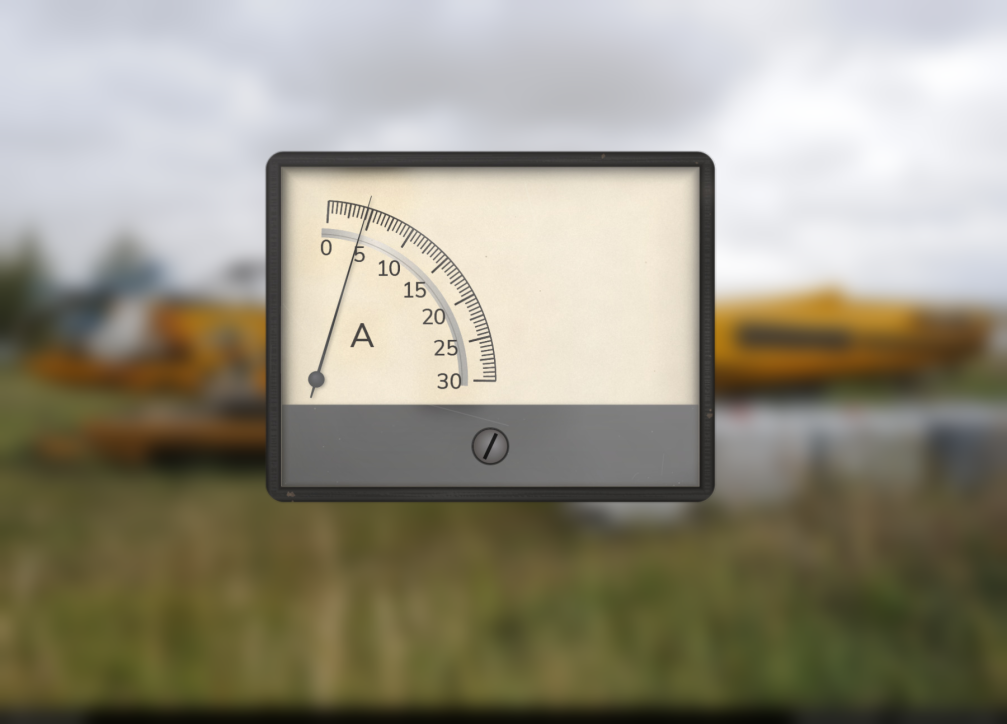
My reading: 4.5 A
